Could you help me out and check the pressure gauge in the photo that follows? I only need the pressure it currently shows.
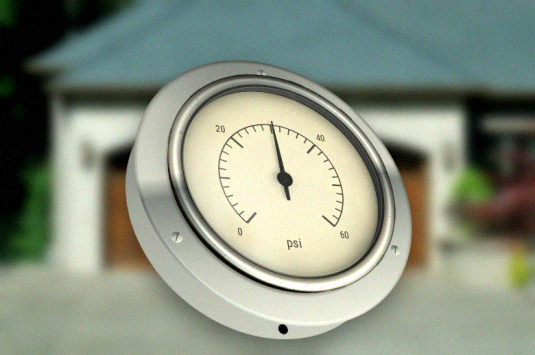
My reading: 30 psi
